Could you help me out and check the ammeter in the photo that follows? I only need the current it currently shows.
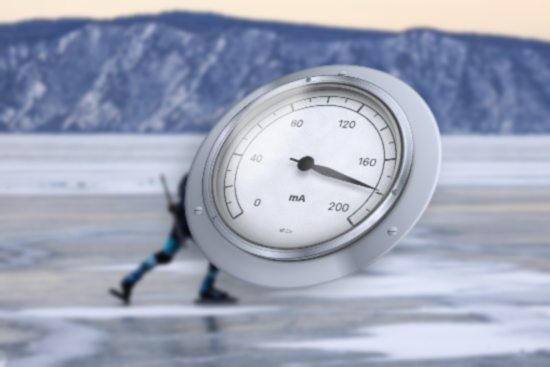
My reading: 180 mA
